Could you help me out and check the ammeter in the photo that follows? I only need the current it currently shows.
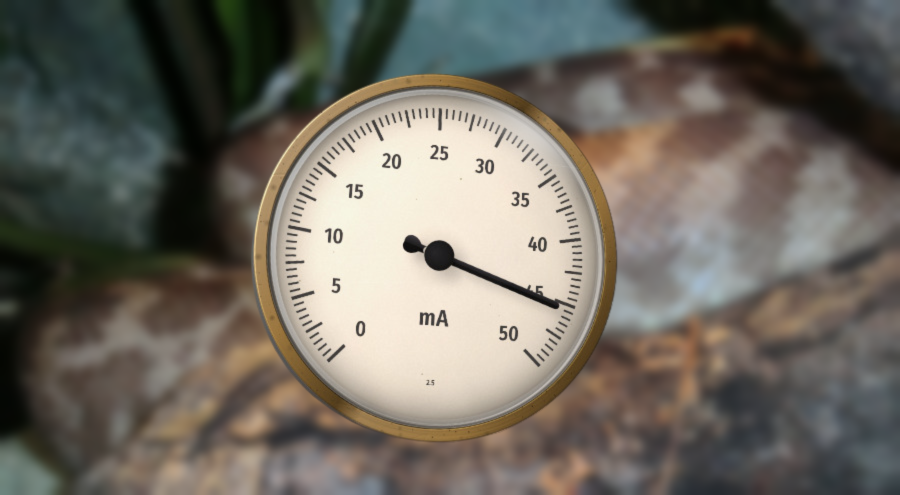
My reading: 45.5 mA
